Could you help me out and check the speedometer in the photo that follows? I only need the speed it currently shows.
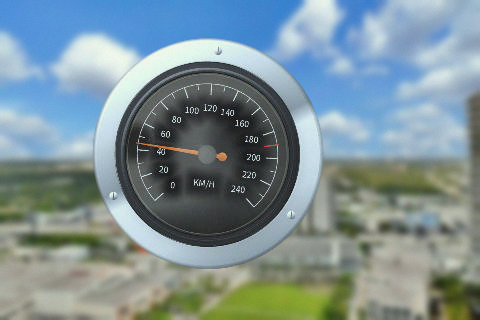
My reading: 45 km/h
